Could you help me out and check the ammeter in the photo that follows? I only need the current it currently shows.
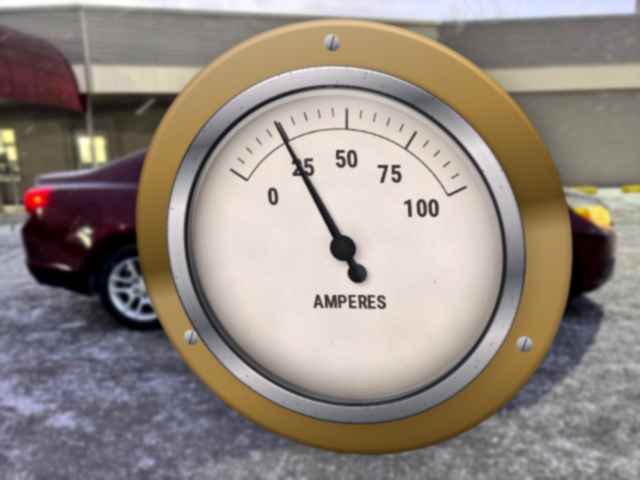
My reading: 25 A
